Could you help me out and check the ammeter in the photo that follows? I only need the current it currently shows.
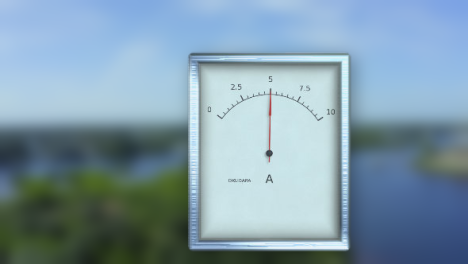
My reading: 5 A
